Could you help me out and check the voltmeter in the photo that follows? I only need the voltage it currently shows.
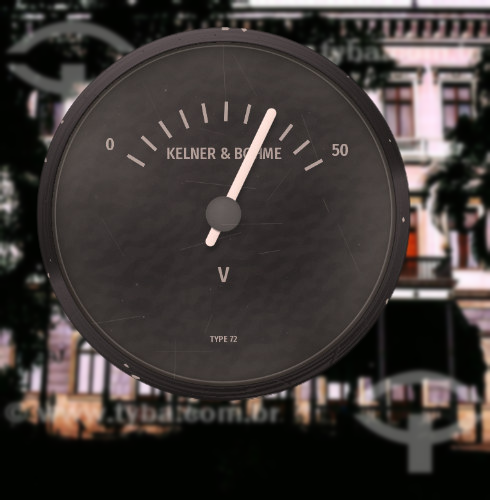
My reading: 35 V
